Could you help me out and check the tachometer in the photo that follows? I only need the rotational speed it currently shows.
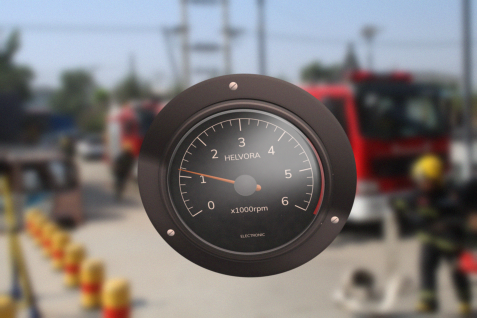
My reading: 1200 rpm
